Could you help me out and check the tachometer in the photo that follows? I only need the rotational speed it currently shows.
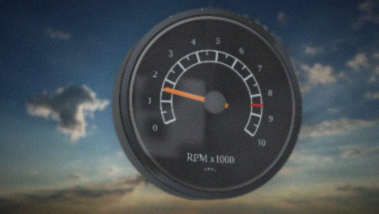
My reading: 1500 rpm
